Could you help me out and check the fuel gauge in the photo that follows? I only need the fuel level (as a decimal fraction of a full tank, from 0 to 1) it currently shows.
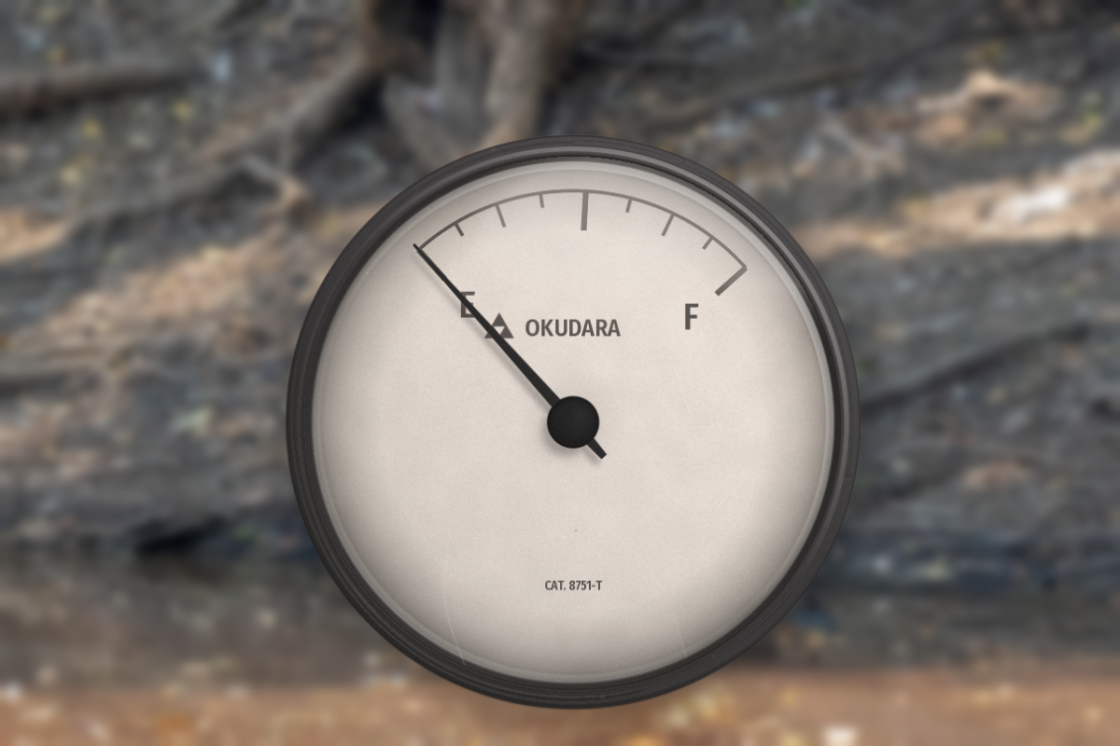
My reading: 0
